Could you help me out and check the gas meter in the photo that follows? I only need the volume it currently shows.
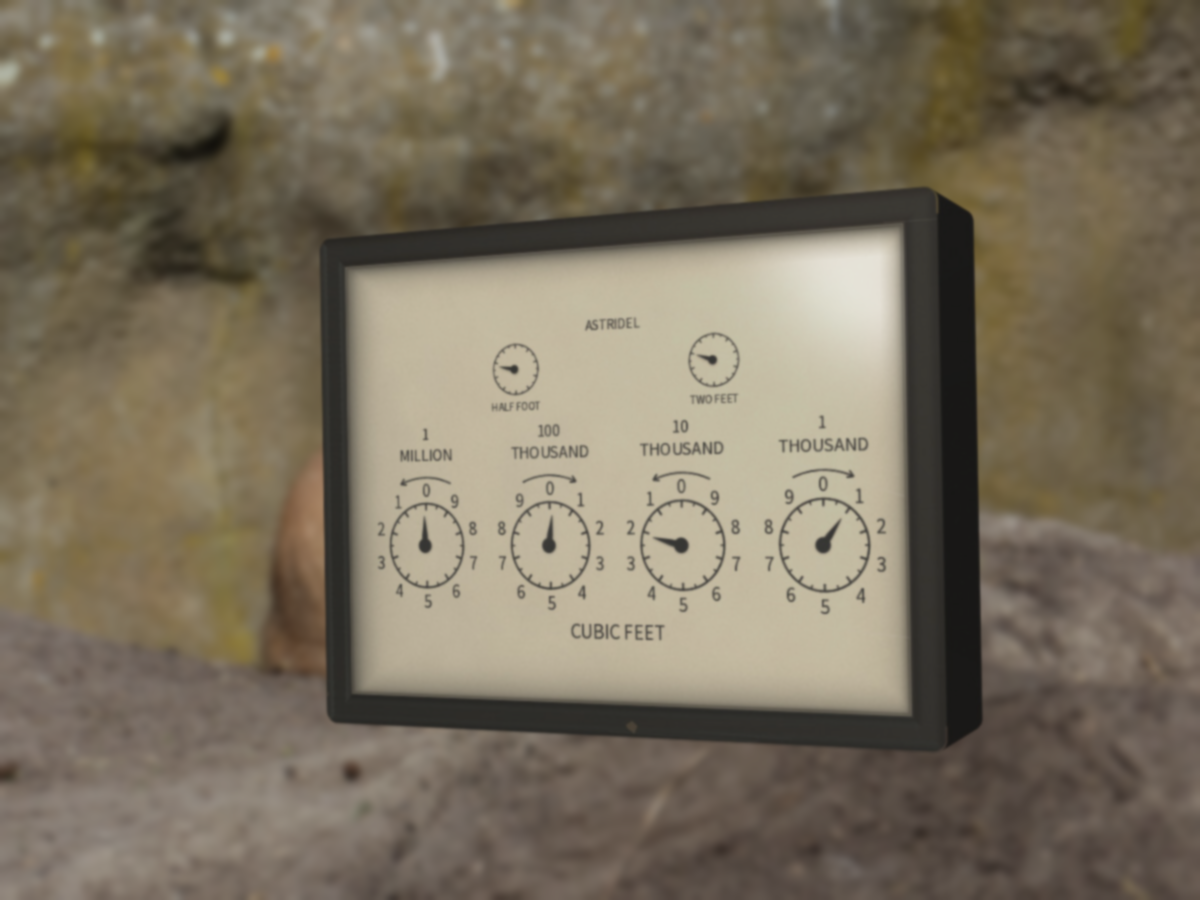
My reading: 2100 ft³
